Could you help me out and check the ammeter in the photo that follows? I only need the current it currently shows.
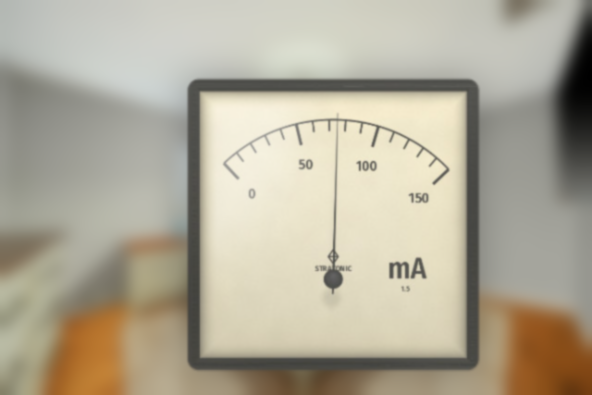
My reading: 75 mA
